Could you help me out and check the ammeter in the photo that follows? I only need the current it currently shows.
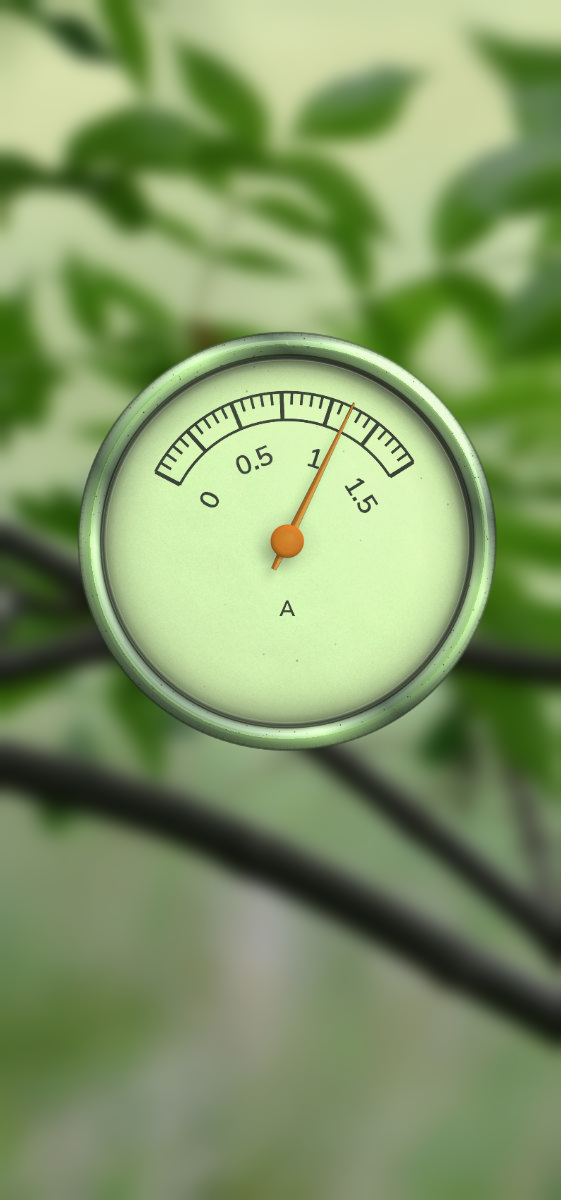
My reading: 1.1 A
